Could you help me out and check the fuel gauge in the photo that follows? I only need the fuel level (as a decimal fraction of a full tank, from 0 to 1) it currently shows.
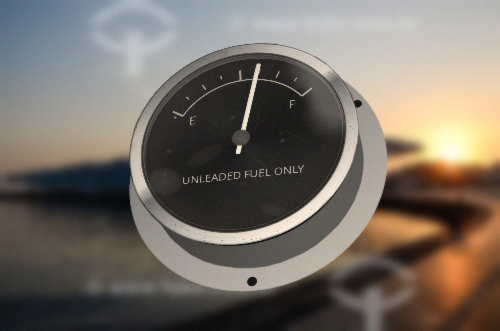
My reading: 0.625
